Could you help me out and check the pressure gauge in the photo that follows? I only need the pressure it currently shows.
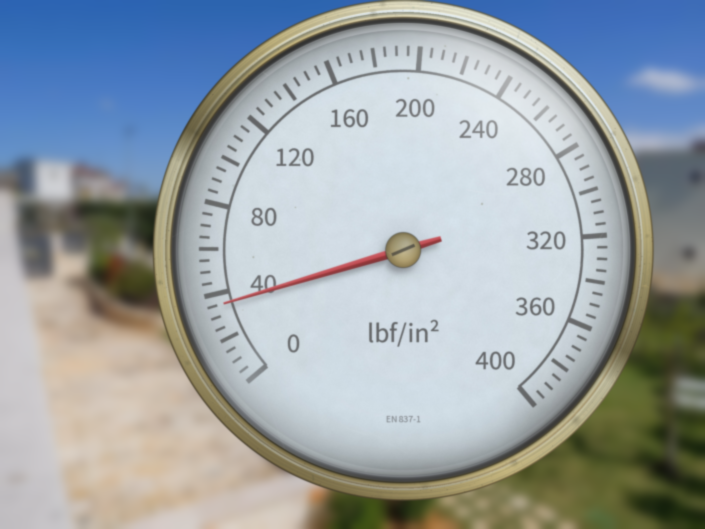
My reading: 35 psi
